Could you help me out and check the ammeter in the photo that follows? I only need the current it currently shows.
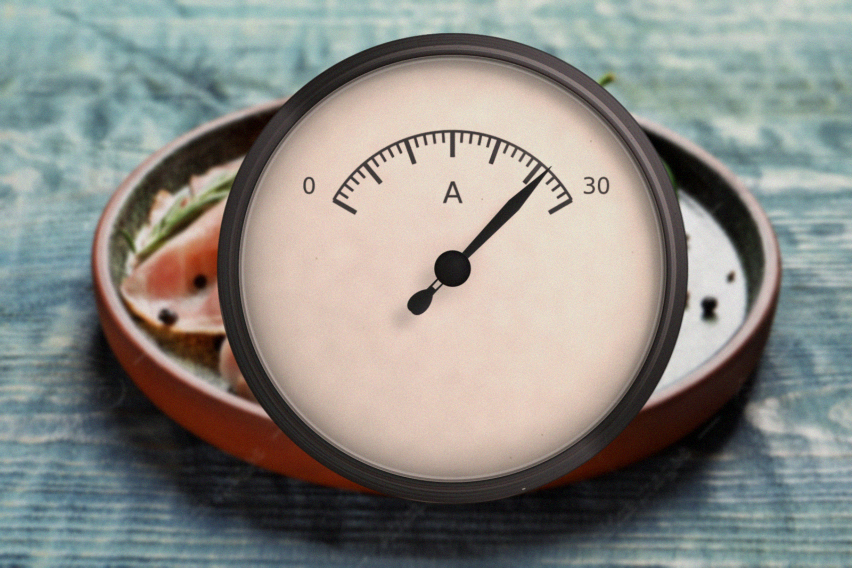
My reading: 26 A
